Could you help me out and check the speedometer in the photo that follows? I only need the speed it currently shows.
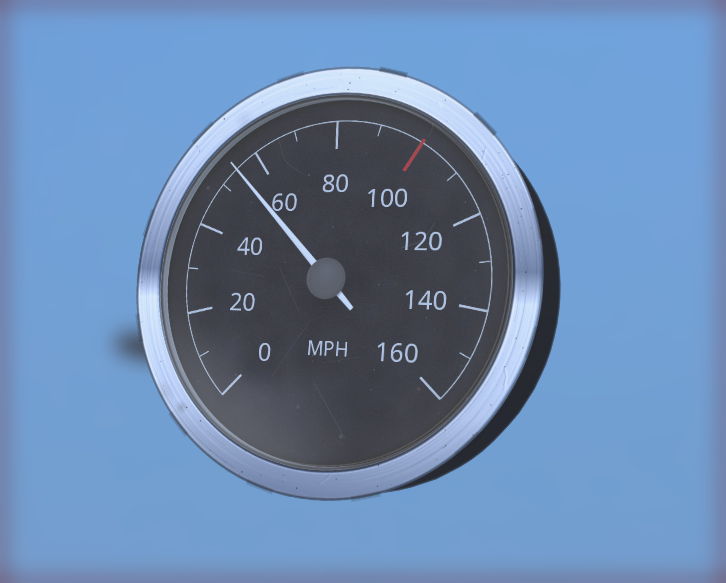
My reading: 55 mph
